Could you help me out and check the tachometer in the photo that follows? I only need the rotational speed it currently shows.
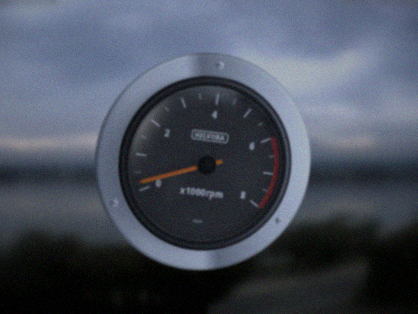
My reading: 250 rpm
